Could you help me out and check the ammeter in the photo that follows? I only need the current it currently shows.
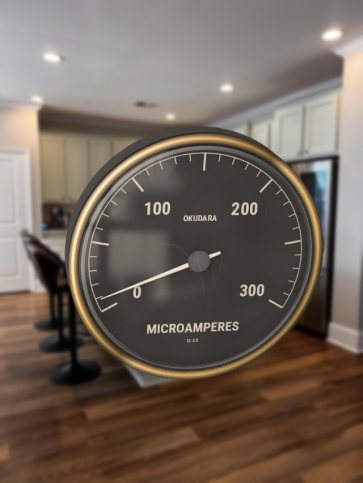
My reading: 10 µA
